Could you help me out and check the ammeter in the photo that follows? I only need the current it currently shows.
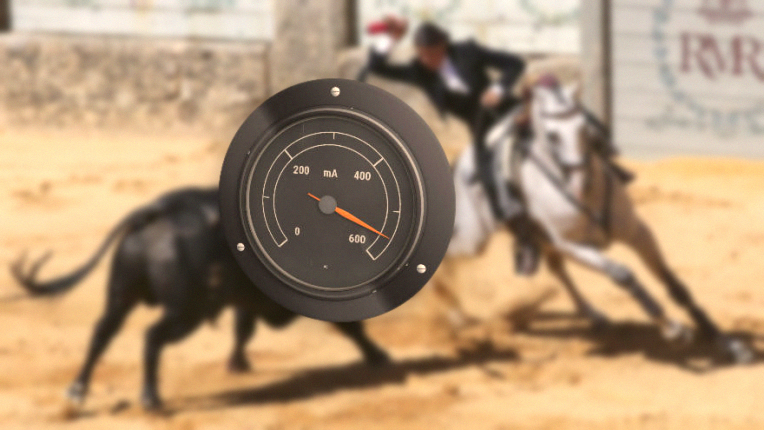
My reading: 550 mA
